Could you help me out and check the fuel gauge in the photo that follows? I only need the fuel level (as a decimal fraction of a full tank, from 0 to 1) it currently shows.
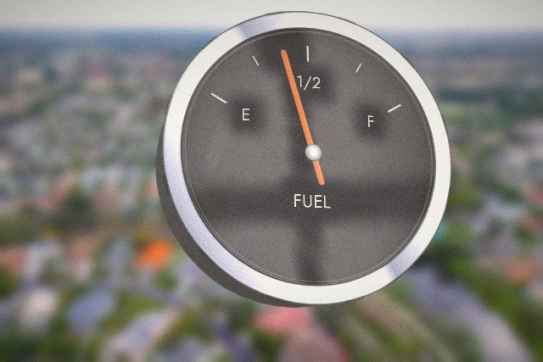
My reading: 0.375
